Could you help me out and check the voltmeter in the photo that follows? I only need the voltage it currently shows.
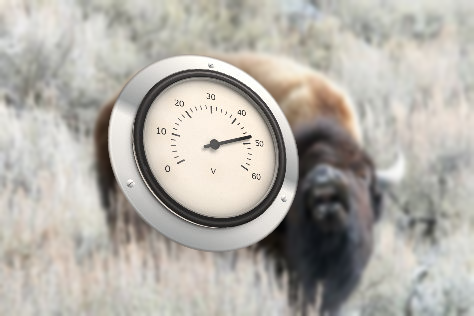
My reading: 48 V
